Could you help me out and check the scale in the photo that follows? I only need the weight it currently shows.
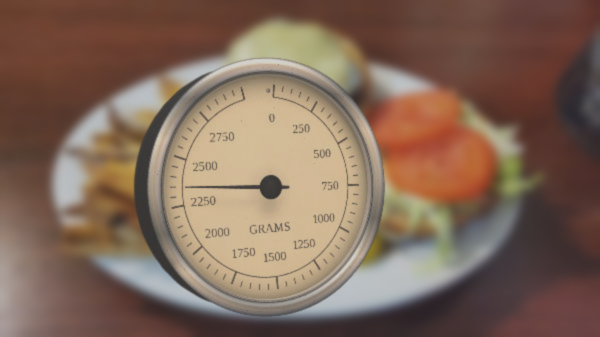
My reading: 2350 g
